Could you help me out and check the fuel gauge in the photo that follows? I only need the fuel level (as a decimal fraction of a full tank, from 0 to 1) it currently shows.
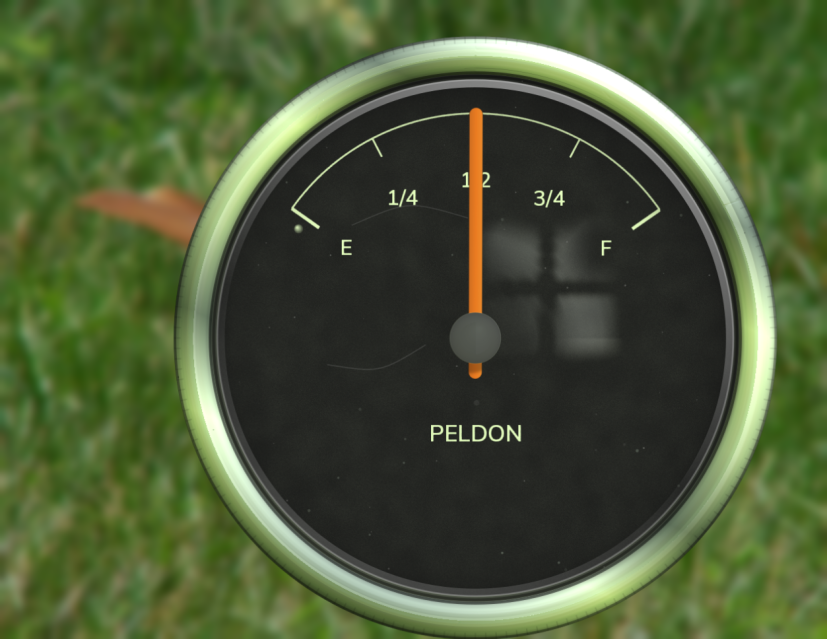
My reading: 0.5
